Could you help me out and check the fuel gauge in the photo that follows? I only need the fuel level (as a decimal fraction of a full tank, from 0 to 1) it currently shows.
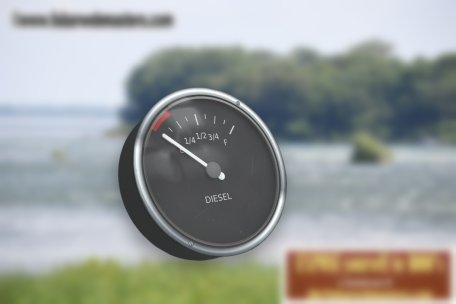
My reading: 0
